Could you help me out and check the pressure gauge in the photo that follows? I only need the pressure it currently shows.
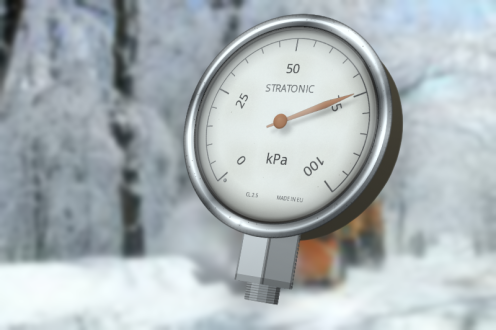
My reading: 75 kPa
